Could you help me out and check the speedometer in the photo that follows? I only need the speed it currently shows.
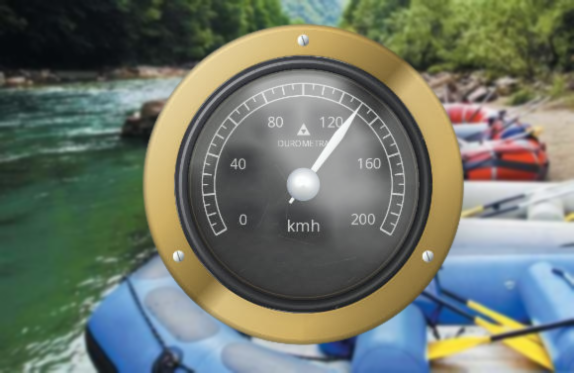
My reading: 130 km/h
